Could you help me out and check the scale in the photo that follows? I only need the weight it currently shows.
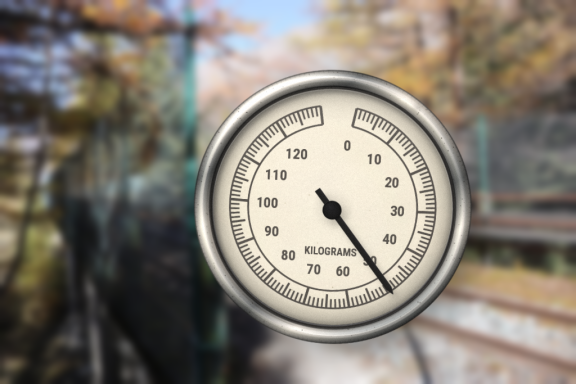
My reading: 50 kg
